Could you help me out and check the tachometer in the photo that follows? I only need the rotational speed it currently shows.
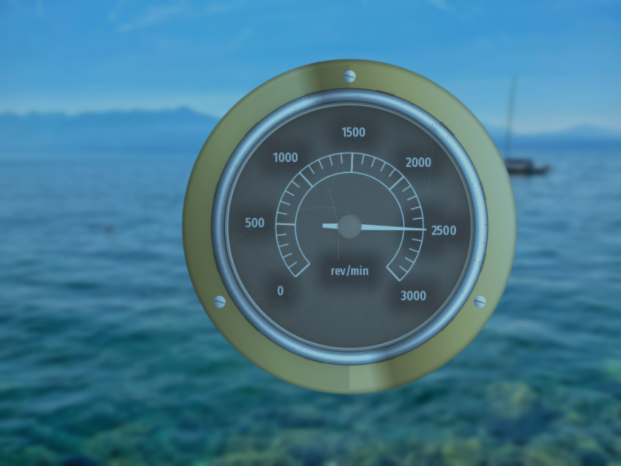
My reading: 2500 rpm
